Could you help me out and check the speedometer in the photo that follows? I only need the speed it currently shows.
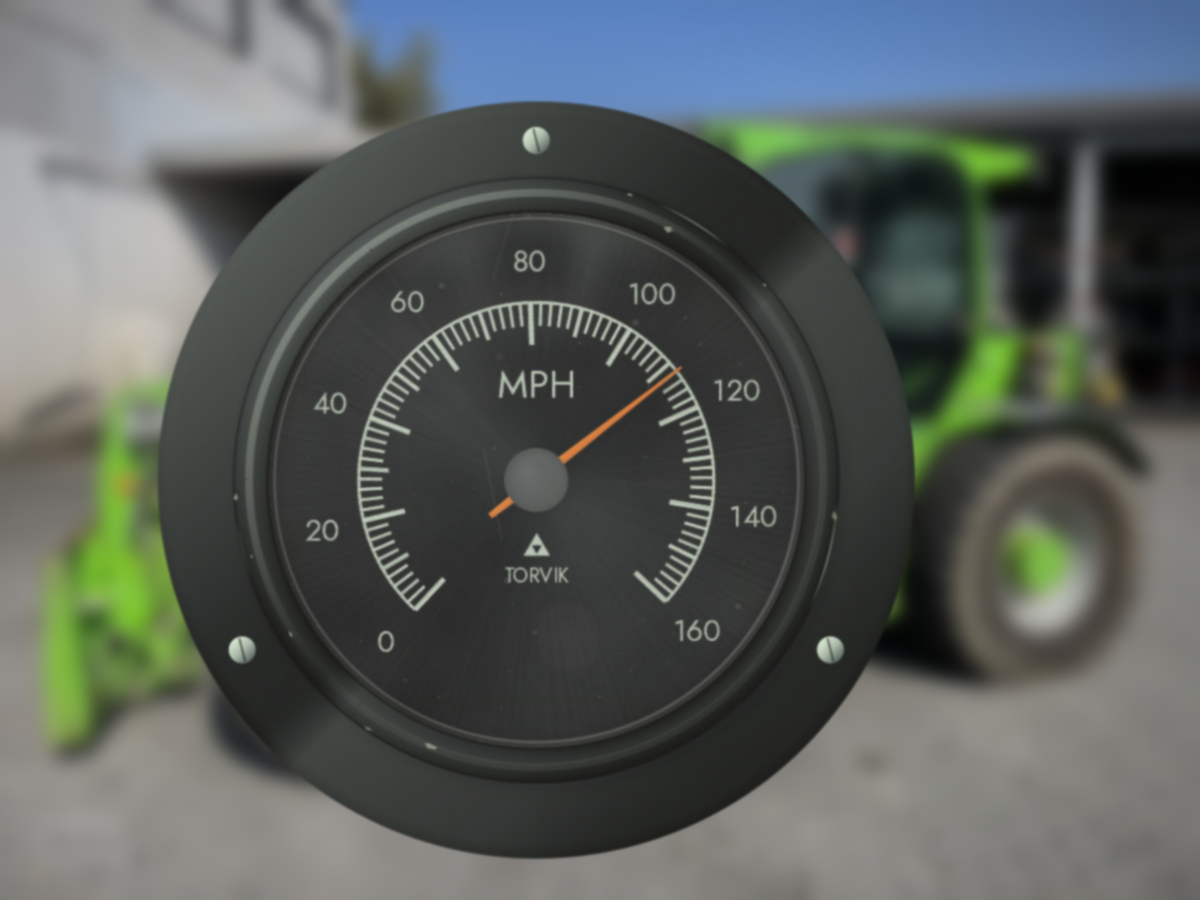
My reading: 112 mph
